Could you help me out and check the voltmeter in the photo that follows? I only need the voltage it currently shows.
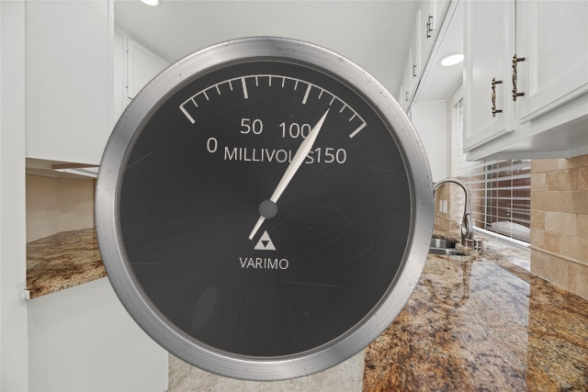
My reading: 120 mV
